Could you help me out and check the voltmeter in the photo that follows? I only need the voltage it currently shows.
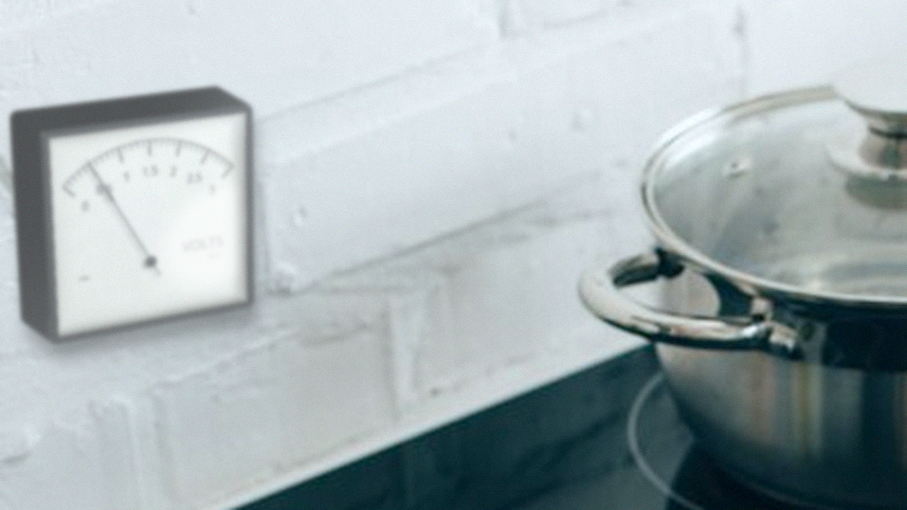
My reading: 0.5 V
